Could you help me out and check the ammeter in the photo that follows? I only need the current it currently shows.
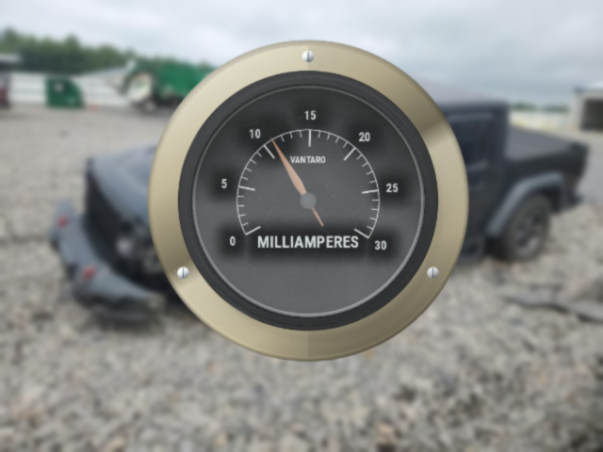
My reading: 11 mA
